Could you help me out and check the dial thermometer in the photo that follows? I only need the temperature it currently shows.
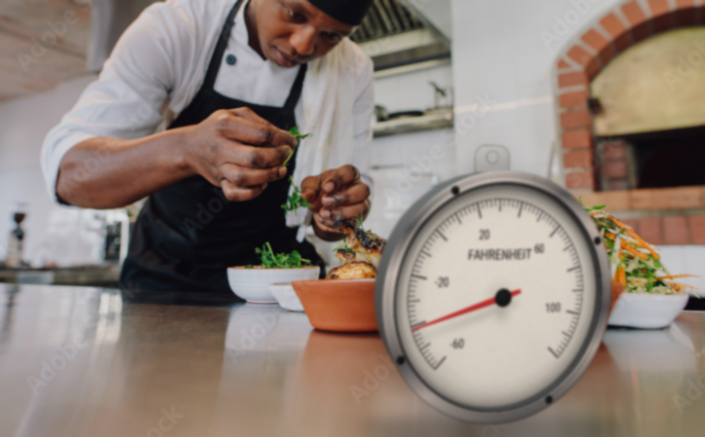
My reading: -40 °F
